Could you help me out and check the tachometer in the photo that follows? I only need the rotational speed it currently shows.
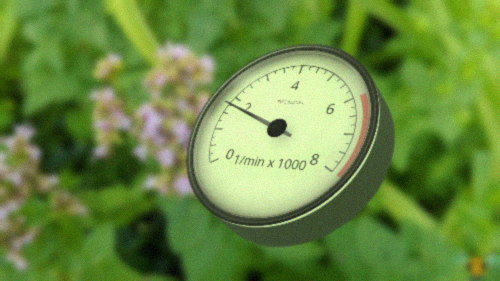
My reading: 1750 rpm
